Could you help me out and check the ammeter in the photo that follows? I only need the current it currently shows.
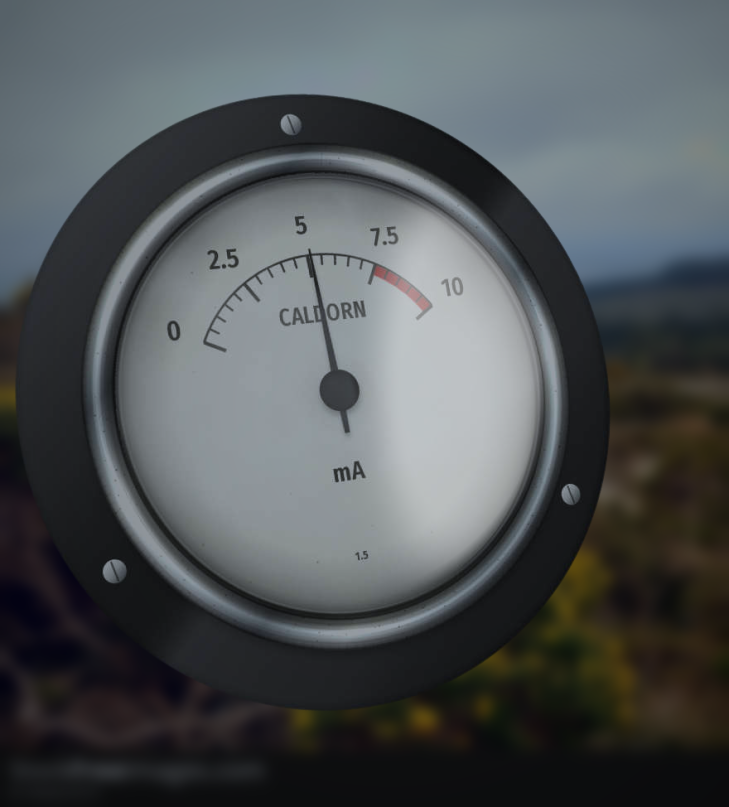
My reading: 5 mA
